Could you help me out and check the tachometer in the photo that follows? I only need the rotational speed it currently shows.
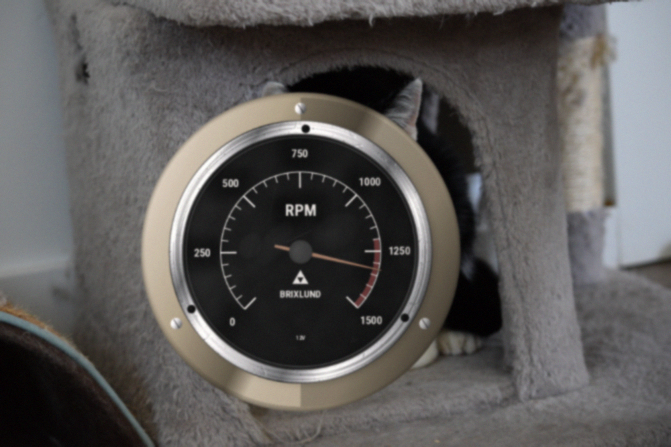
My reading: 1325 rpm
